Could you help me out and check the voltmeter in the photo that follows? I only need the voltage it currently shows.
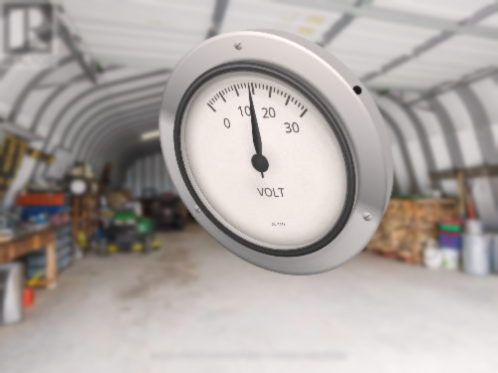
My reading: 15 V
